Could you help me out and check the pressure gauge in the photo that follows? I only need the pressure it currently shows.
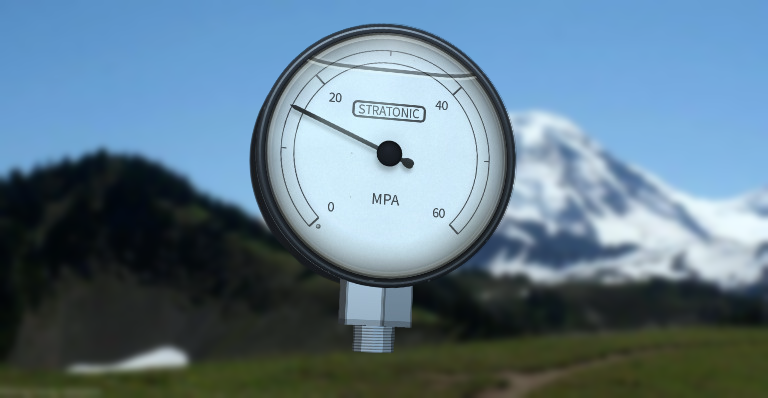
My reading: 15 MPa
